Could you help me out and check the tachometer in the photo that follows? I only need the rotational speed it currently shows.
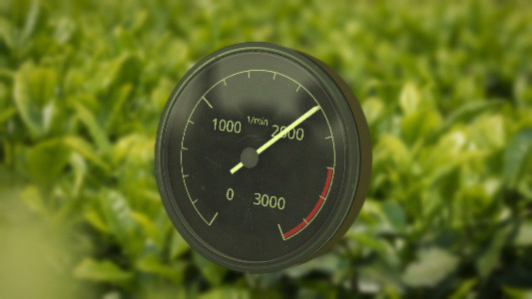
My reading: 2000 rpm
